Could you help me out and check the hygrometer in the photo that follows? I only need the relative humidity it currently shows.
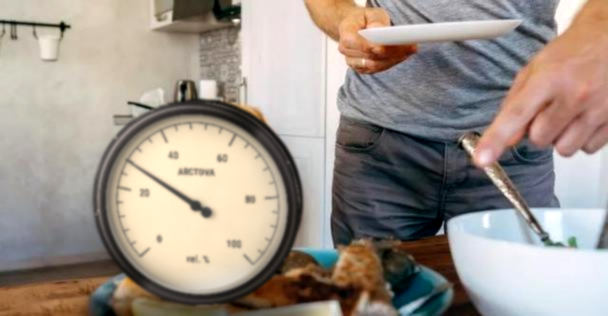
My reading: 28 %
